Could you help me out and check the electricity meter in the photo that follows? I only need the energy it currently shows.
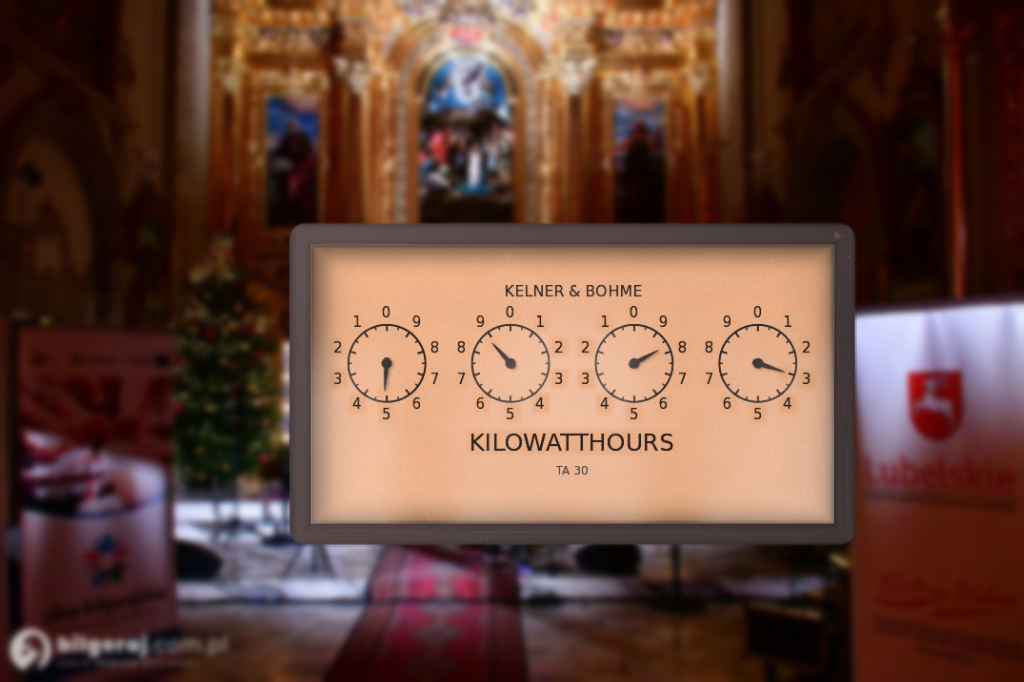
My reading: 4883 kWh
